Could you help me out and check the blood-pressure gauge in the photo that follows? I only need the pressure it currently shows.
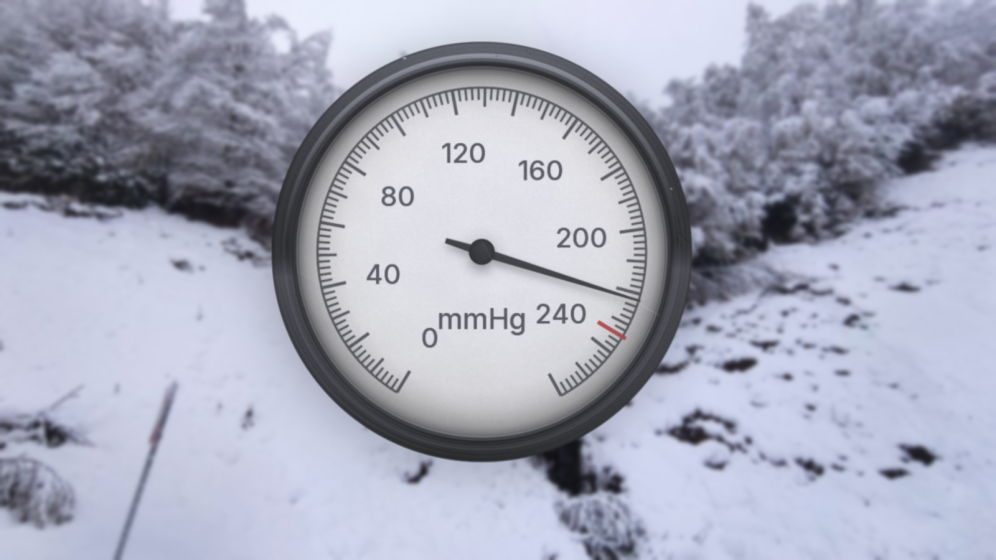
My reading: 222 mmHg
